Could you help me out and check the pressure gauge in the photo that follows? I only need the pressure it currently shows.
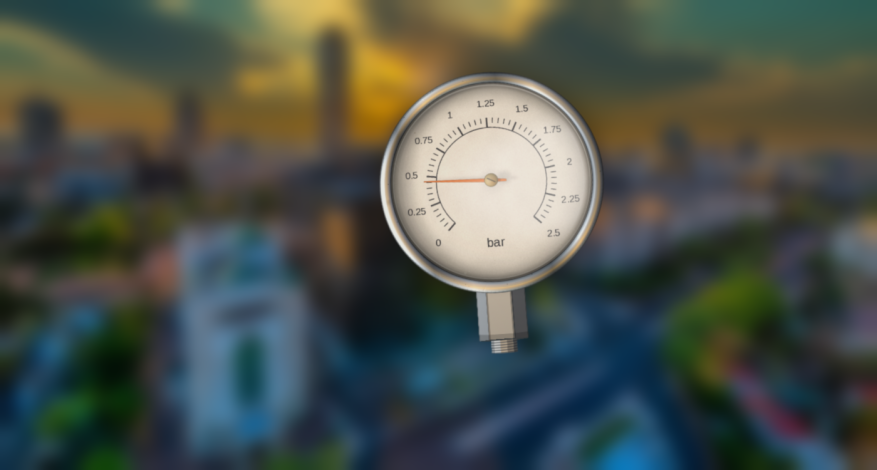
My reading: 0.45 bar
